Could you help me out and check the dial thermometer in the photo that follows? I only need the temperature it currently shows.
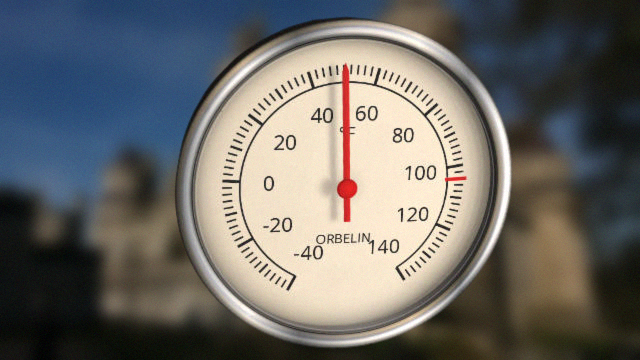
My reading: 50 °F
